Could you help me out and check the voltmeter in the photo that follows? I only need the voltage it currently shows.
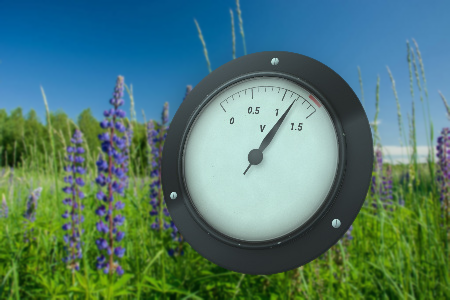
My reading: 1.2 V
